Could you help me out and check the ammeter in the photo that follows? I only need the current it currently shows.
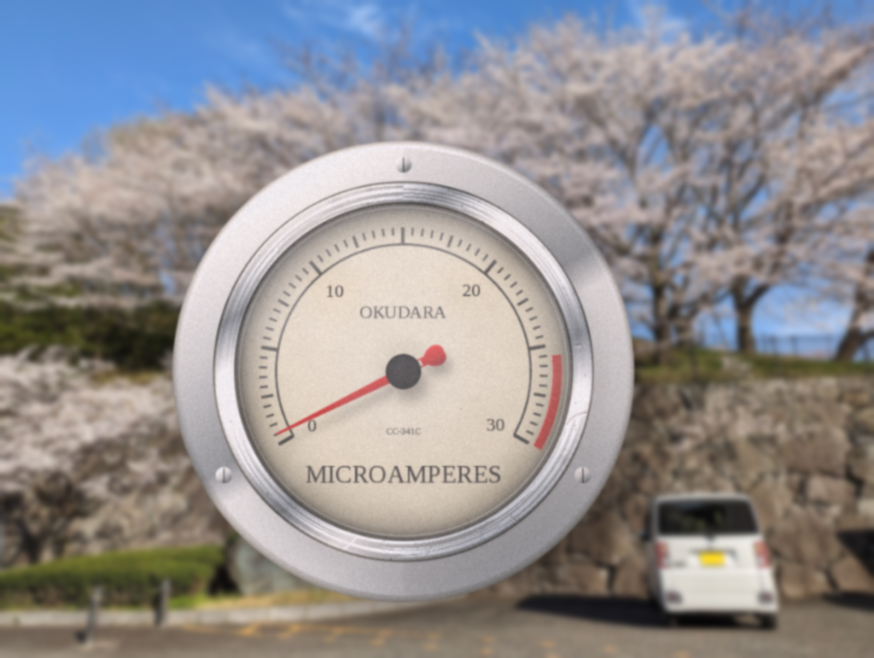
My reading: 0.5 µA
